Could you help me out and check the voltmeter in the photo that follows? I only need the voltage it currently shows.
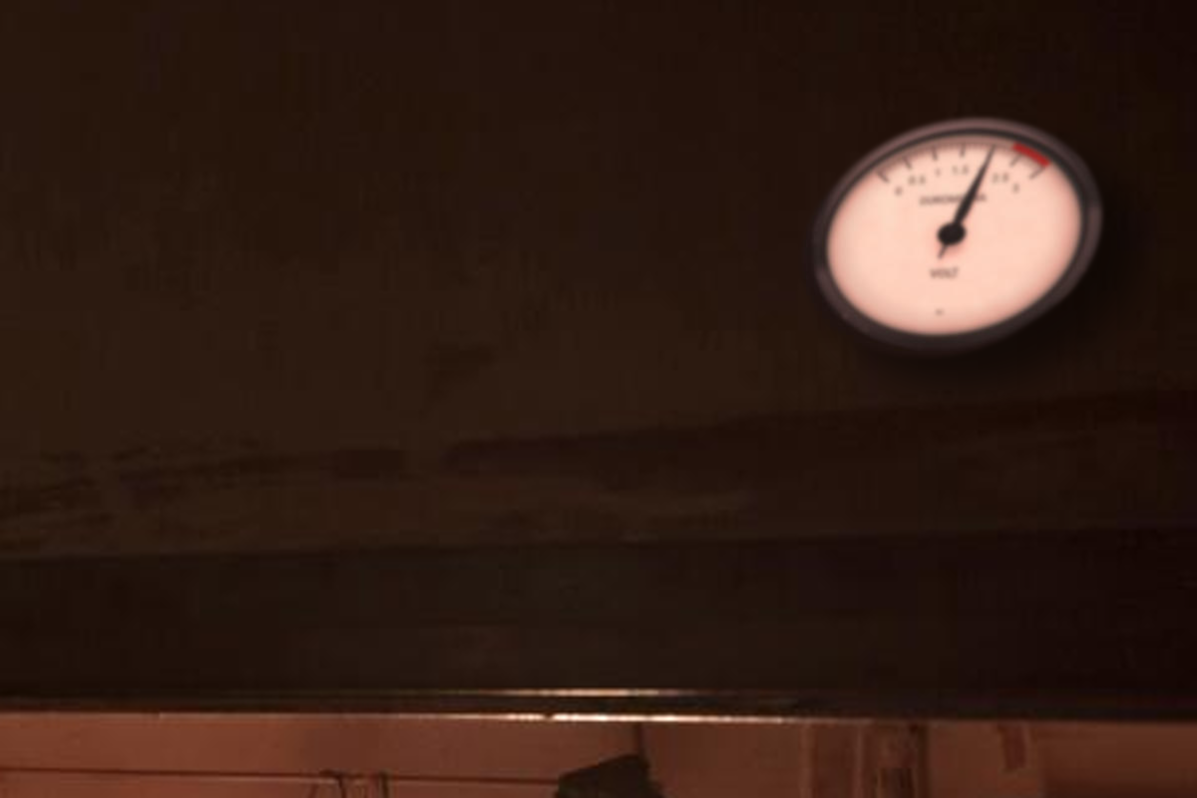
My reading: 2 V
